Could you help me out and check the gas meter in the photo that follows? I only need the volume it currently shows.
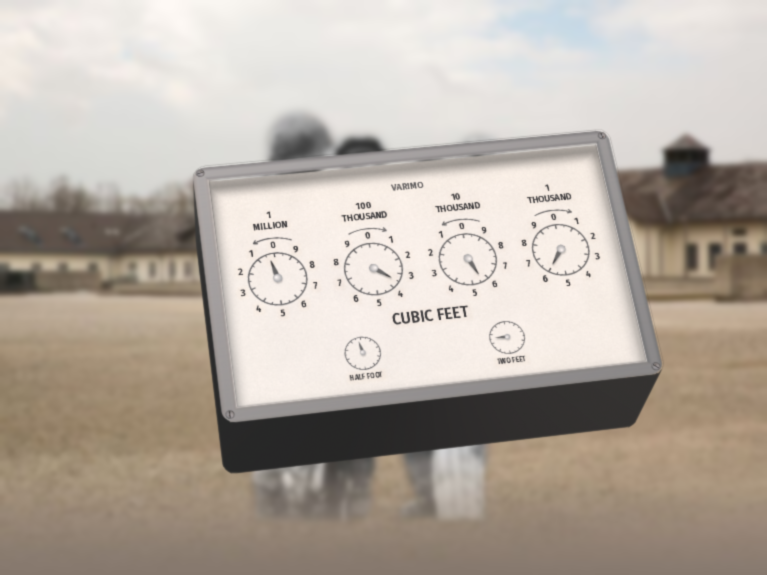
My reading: 35600 ft³
